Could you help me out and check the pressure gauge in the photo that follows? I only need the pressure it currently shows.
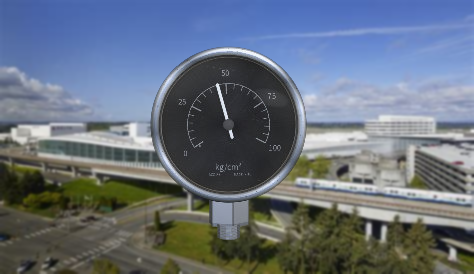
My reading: 45 kg/cm²
